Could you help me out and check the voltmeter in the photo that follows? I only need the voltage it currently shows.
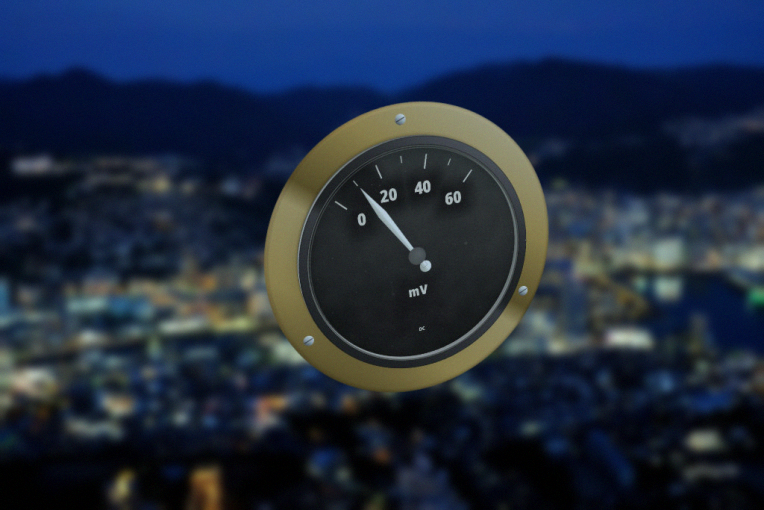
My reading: 10 mV
